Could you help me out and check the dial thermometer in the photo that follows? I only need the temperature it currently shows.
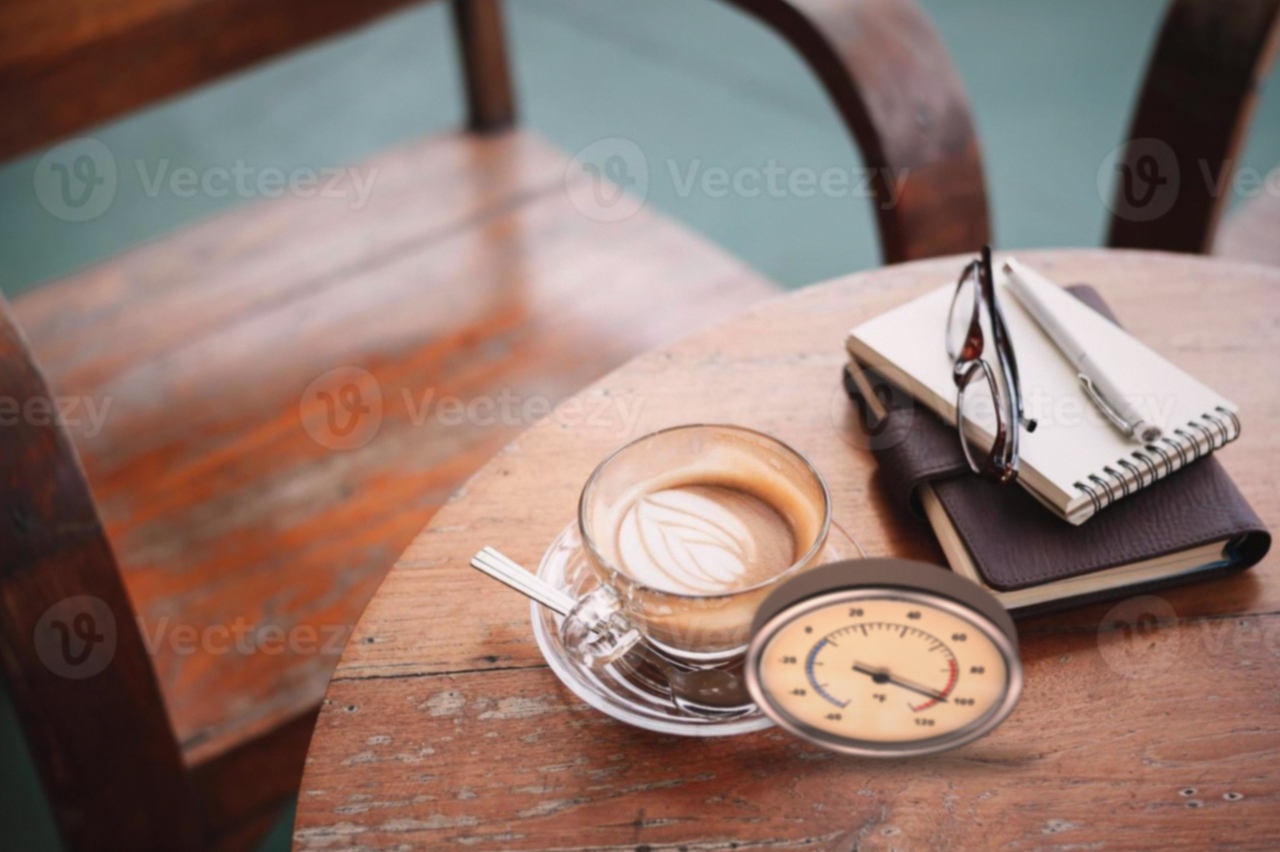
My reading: 100 °F
